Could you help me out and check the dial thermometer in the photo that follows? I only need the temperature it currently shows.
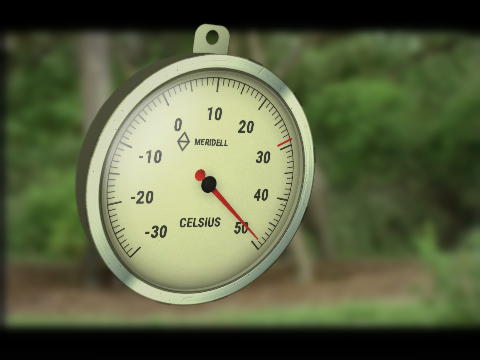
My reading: 49 °C
